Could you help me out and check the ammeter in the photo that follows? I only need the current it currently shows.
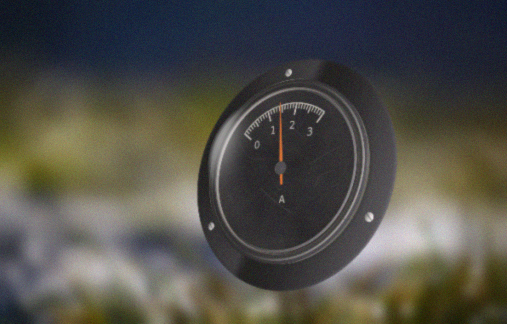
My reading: 1.5 A
